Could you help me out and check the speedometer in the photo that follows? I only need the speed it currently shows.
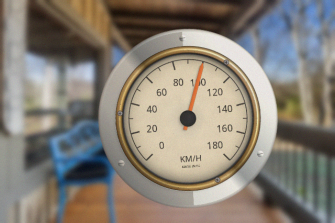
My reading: 100 km/h
